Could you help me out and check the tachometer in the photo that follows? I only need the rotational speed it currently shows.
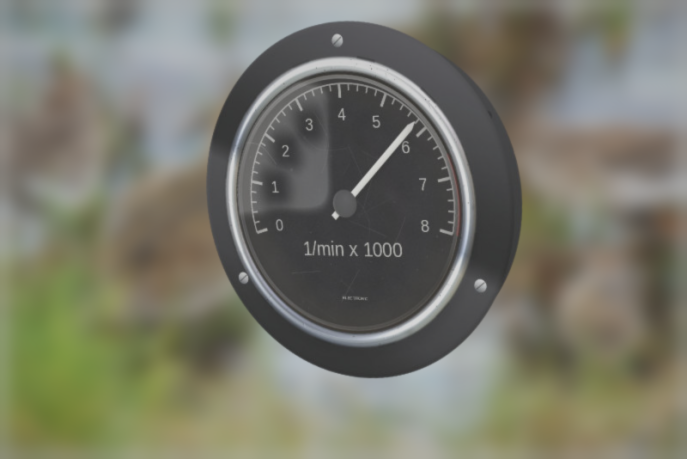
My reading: 5800 rpm
